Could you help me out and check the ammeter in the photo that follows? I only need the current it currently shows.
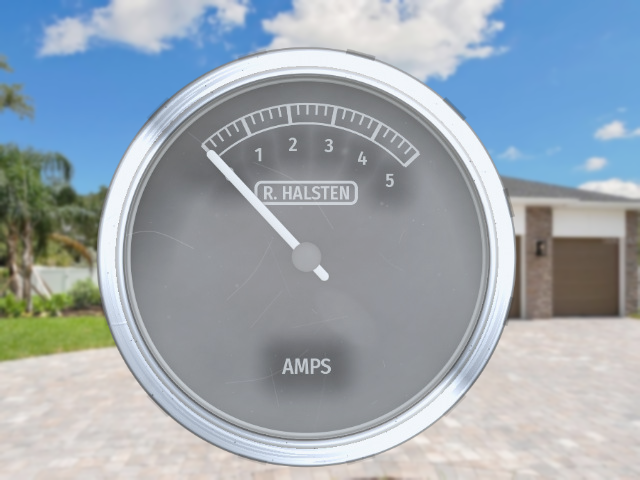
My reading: 0 A
